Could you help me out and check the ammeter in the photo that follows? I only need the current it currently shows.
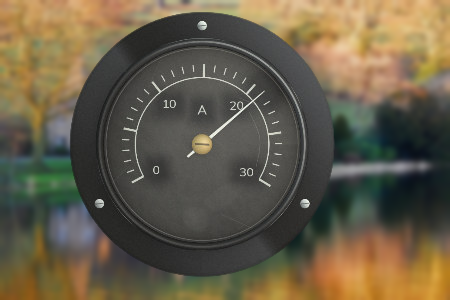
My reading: 21 A
